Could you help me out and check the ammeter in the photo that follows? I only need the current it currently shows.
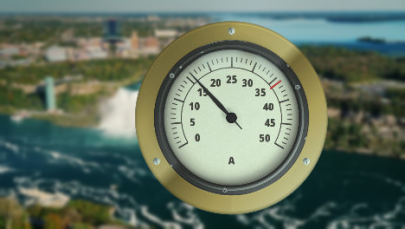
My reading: 16 A
